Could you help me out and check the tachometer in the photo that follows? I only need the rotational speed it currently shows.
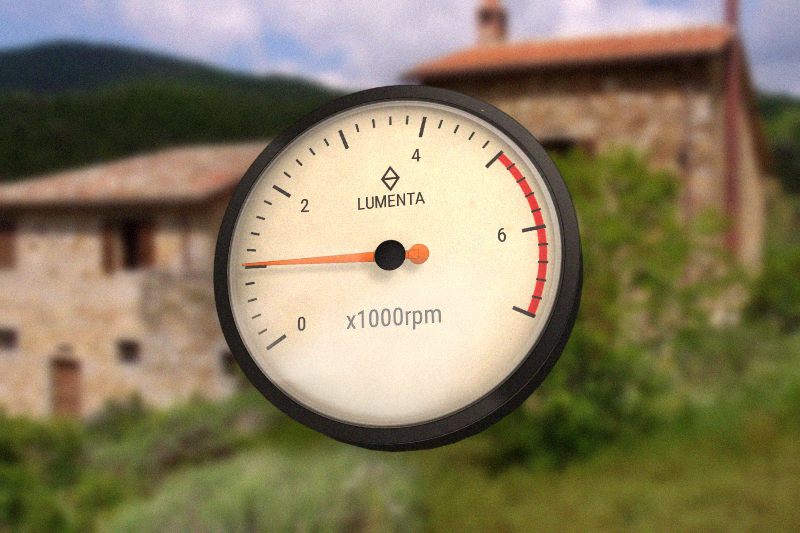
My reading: 1000 rpm
